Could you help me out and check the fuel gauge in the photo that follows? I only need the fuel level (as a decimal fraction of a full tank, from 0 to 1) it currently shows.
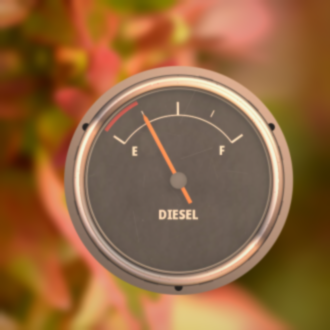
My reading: 0.25
